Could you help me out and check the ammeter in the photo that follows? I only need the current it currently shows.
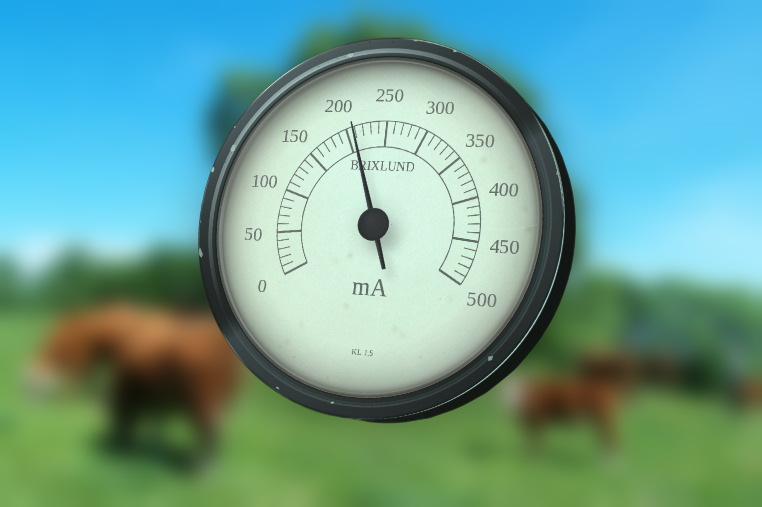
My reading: 210 mA
